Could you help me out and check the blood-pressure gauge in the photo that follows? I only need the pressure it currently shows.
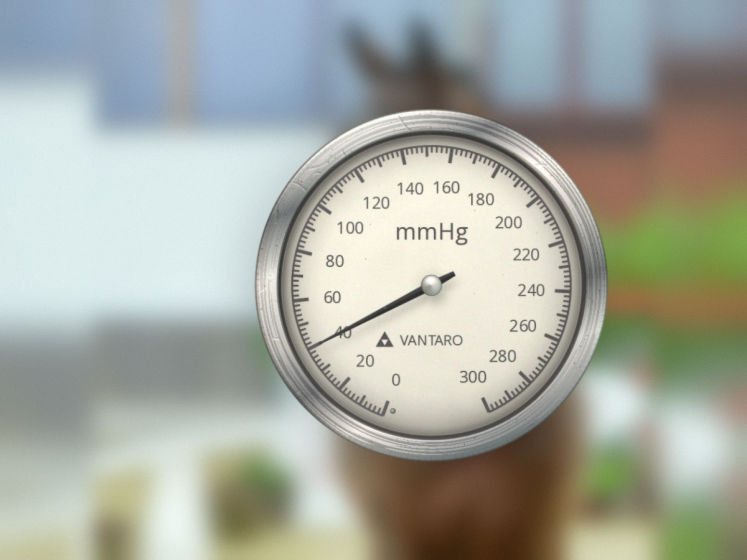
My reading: 40 mmHg
